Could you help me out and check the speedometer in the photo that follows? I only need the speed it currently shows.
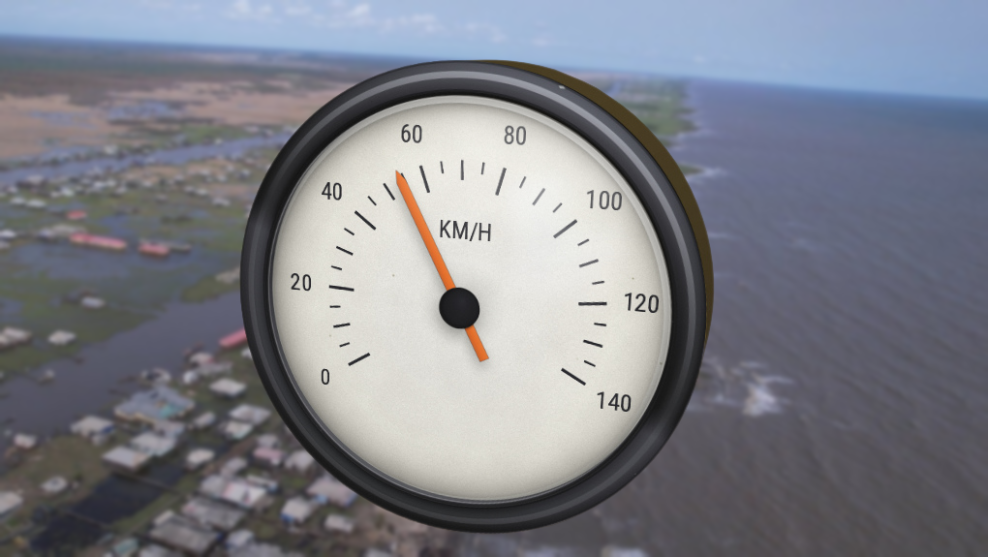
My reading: 55 km/h
